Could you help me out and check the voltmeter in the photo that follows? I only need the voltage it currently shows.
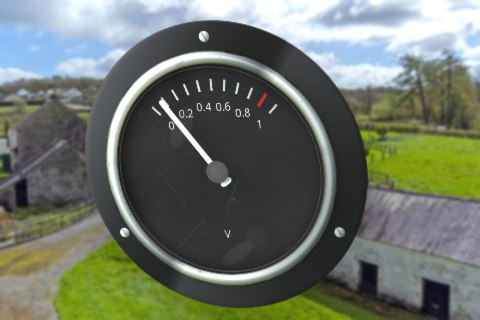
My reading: 0.1 V
